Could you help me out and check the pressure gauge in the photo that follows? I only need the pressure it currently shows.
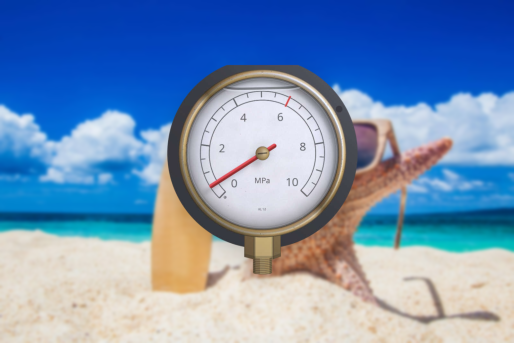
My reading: 0.5 MPa
